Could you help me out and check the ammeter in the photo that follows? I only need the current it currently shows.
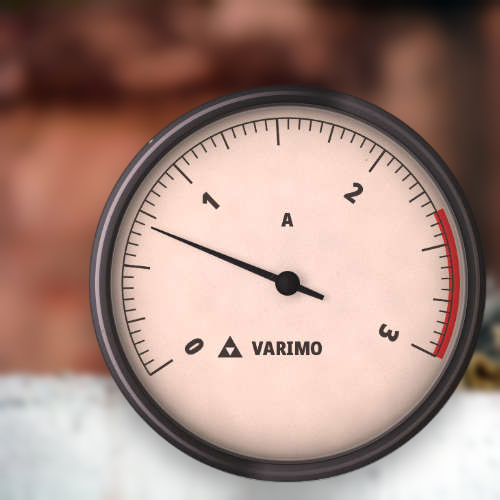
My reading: 0.7 A
